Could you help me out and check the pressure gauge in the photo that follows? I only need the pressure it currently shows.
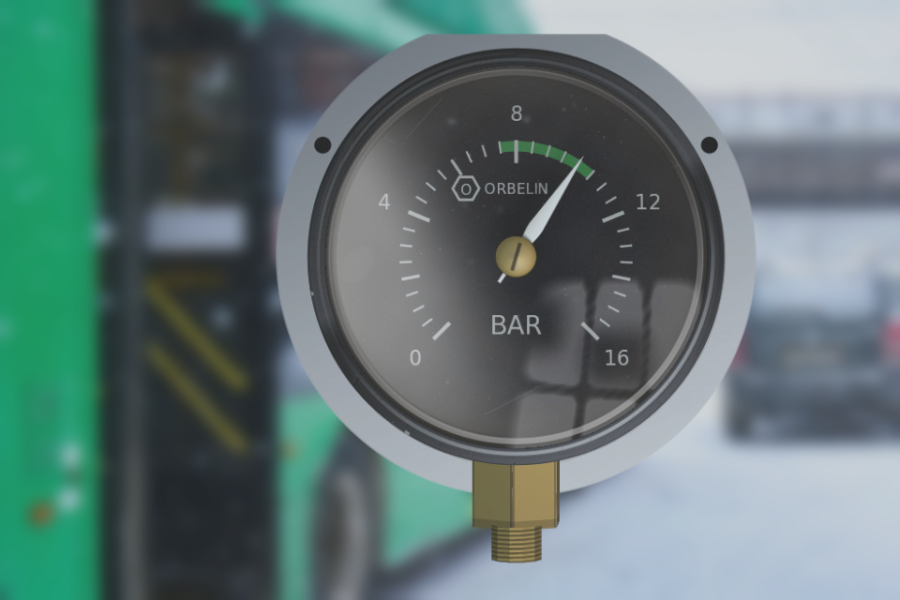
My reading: 10 bar
